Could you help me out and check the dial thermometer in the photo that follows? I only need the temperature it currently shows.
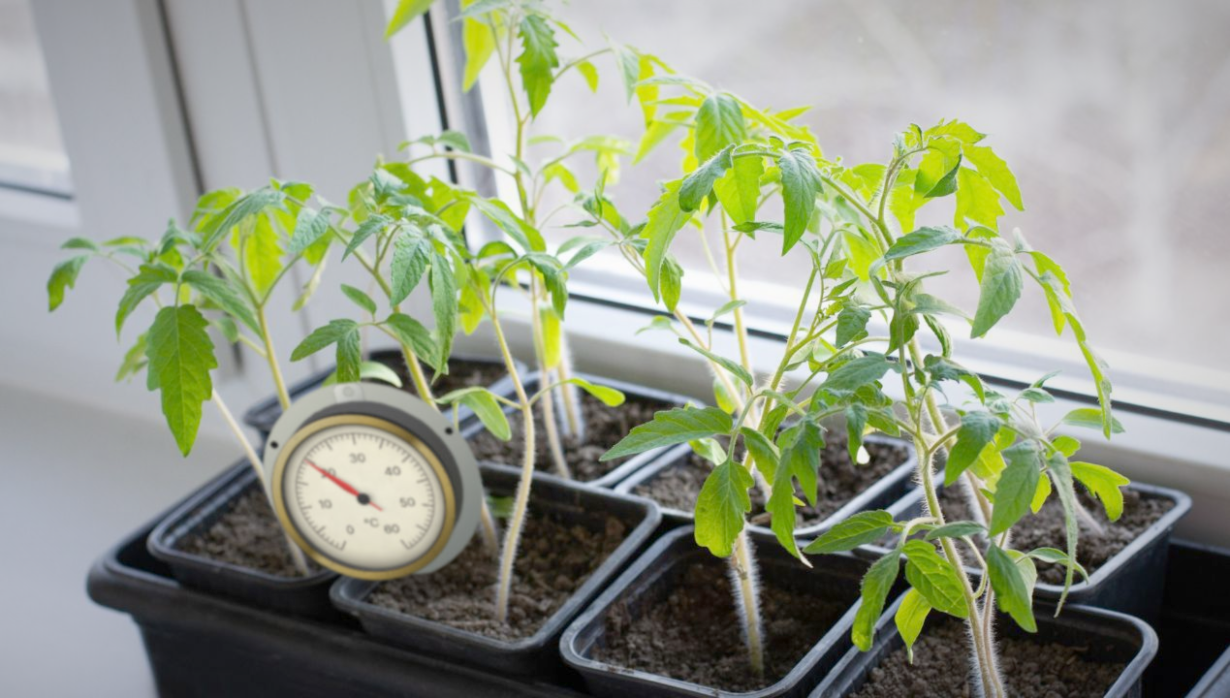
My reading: 20 °C
